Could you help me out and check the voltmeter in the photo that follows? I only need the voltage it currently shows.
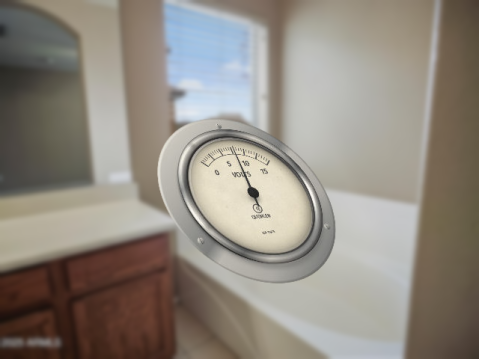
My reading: 7.5 V
